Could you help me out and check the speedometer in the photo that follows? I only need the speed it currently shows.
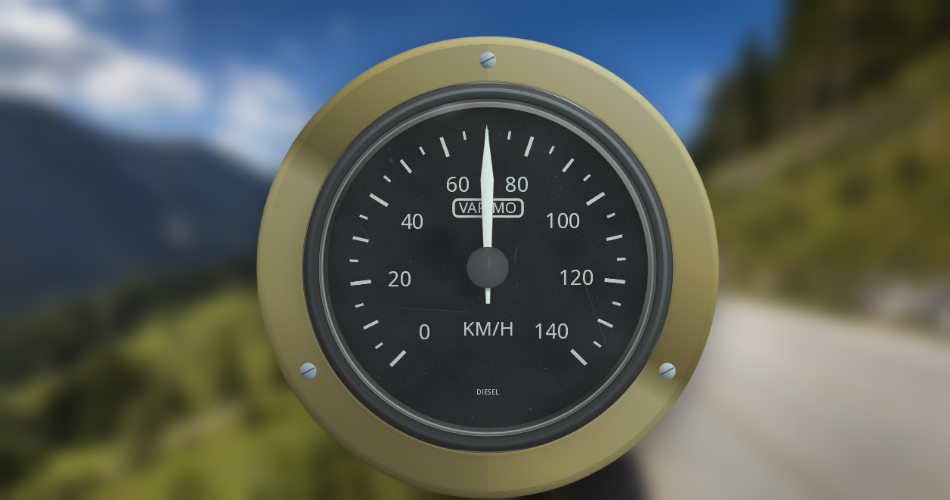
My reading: 70 km/h
